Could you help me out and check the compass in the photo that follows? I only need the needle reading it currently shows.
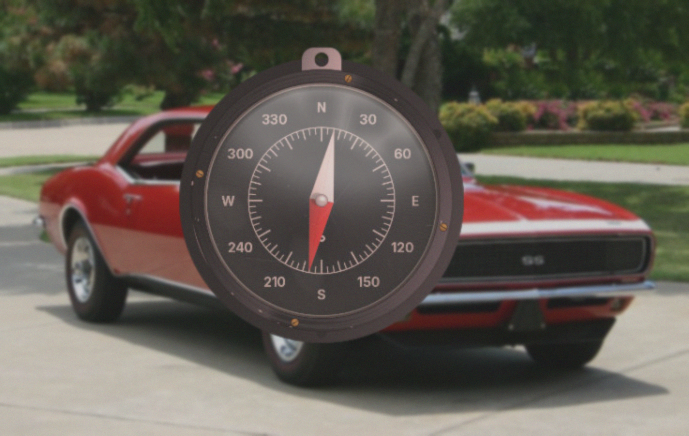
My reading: 190 °
